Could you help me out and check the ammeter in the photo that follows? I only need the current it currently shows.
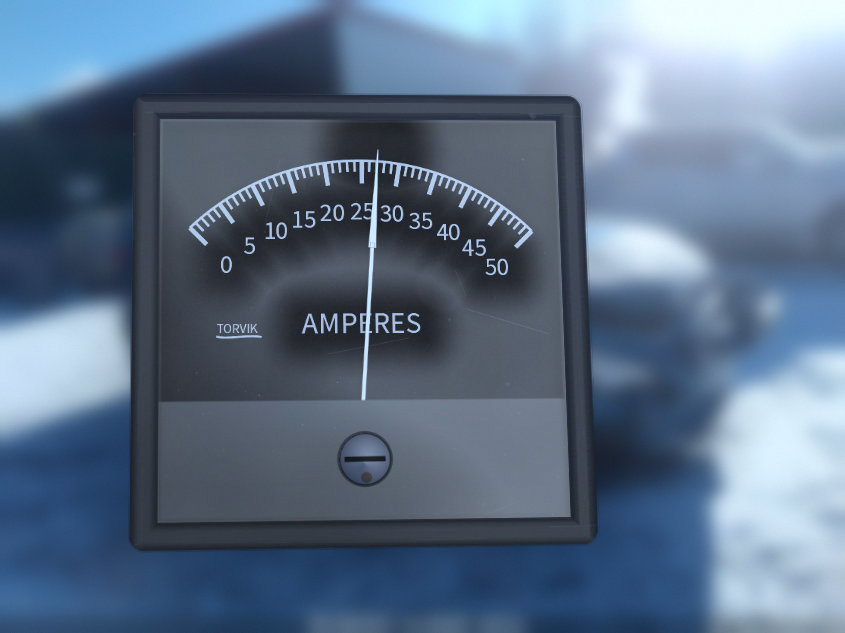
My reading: 27 A
